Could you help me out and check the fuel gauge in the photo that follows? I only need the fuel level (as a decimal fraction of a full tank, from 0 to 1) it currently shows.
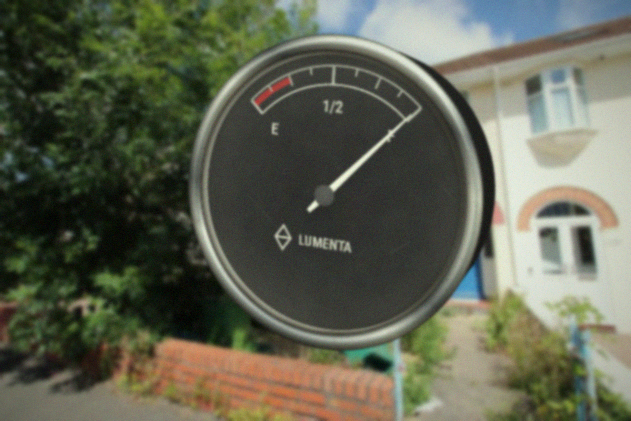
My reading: 1
